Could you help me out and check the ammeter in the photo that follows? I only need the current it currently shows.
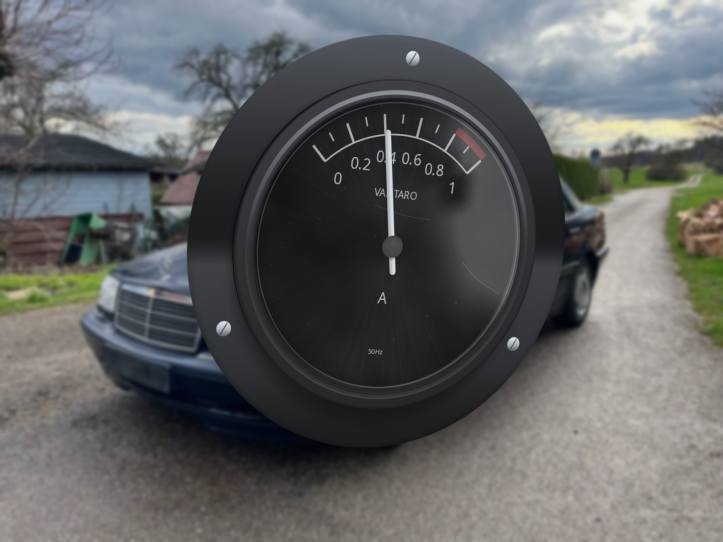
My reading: 0.4 A
